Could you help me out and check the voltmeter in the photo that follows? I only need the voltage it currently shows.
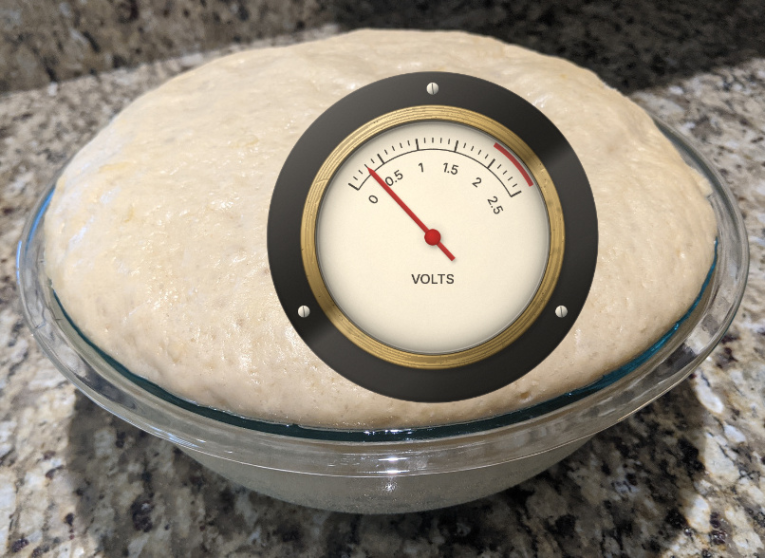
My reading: 0.3 V
